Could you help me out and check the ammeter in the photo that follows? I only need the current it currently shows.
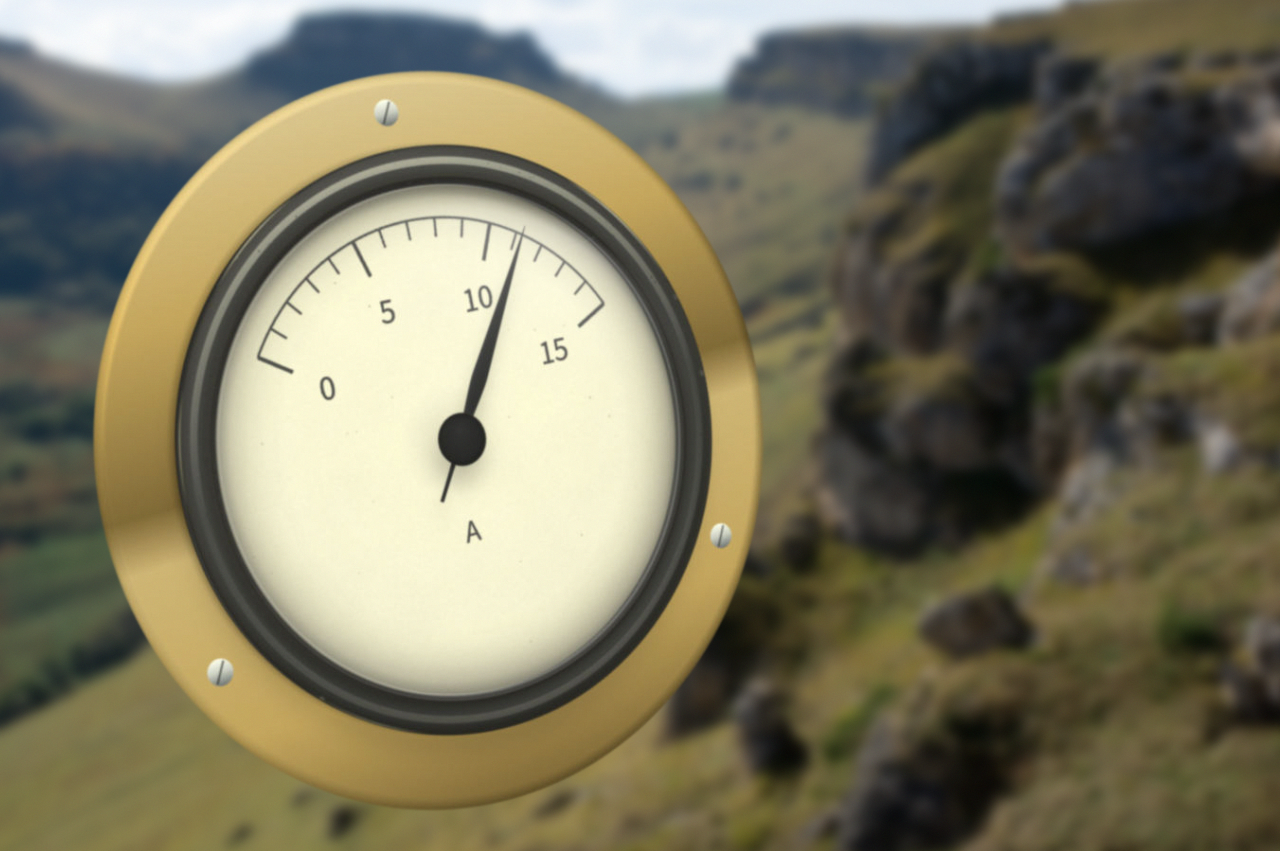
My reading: 11 A
